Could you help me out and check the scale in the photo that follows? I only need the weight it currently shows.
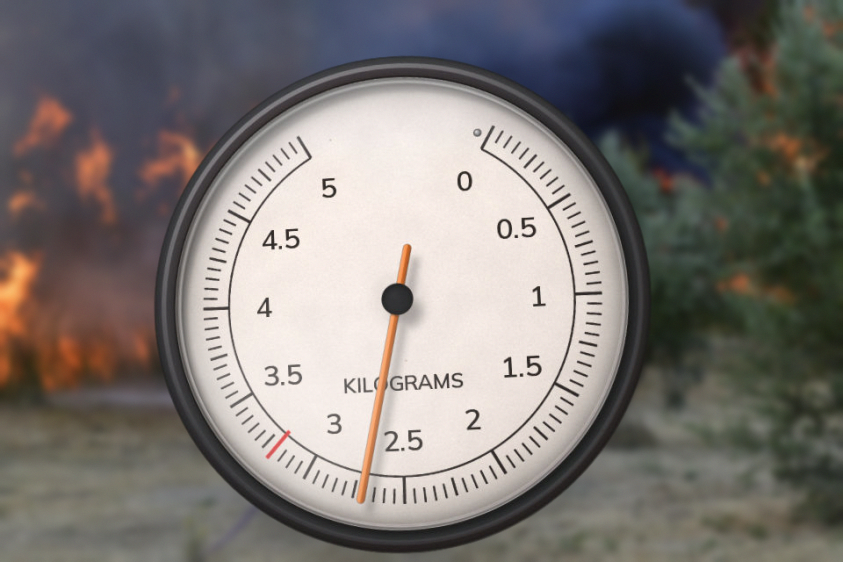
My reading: 2.7 kg
